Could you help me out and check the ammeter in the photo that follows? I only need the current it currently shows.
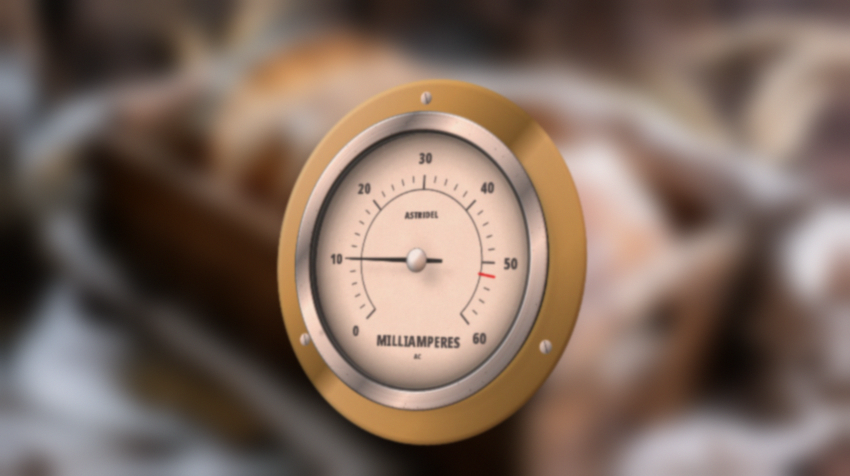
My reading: 10 mA
